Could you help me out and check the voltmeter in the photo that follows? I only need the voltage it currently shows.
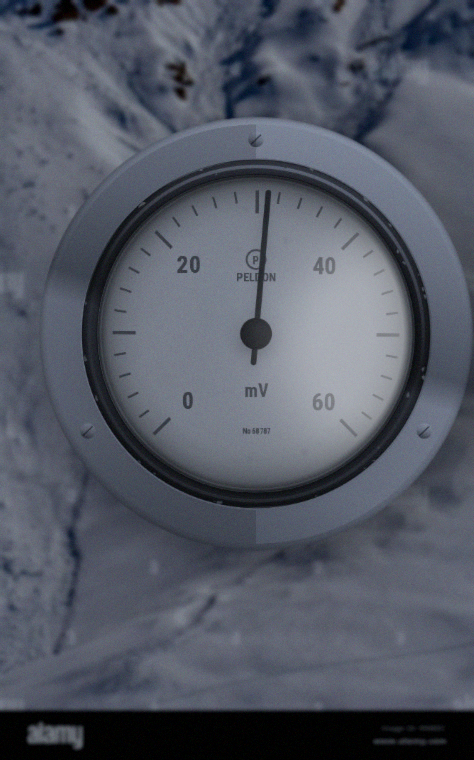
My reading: 31 mV
